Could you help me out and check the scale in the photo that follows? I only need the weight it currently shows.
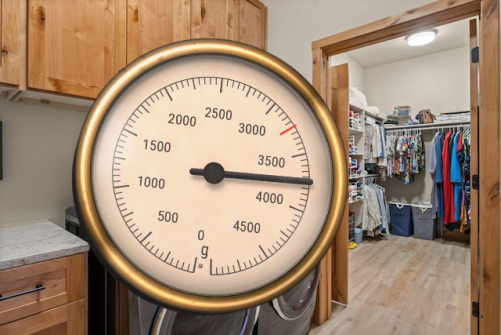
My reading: 3750 g
